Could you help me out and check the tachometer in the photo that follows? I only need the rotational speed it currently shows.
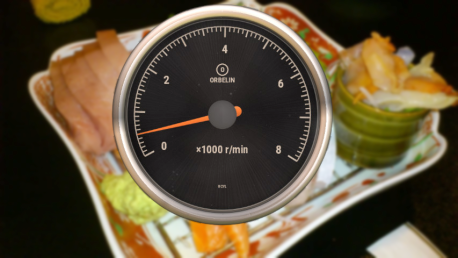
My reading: 500 rpm
